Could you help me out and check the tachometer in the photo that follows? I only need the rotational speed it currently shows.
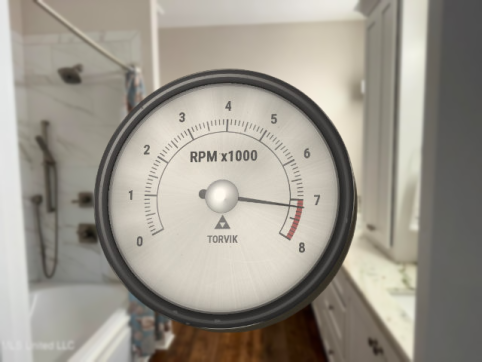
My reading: 7200 rpm
